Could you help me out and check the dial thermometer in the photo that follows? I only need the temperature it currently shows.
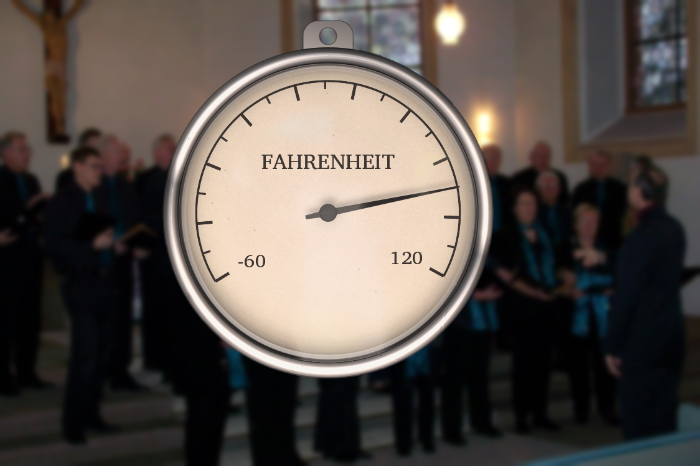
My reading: 90 °F
